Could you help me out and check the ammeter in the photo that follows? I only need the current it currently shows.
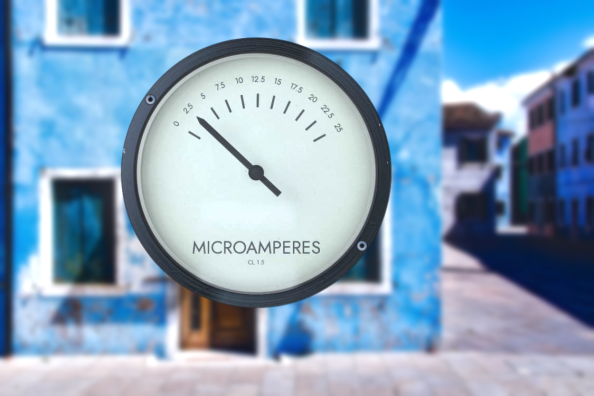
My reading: 2.5 µA
